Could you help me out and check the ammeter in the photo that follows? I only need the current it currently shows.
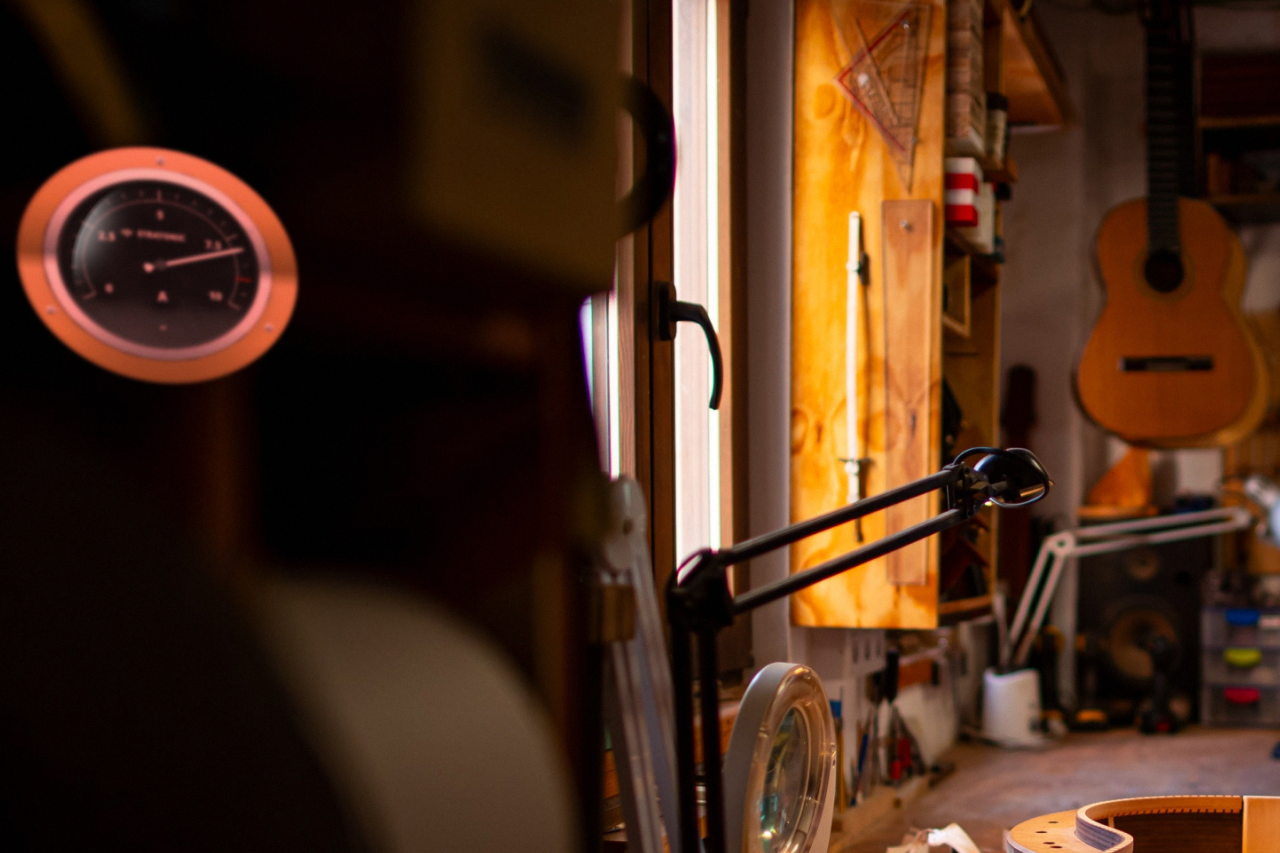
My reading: 8 A
